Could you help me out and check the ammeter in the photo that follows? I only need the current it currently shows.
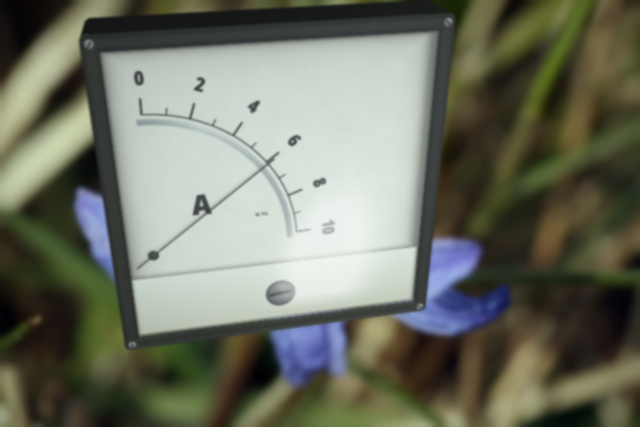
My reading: 6 A
